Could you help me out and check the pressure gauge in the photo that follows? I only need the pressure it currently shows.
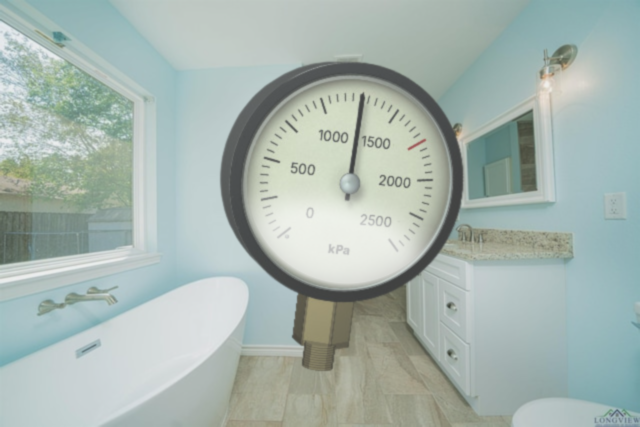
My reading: 1250 kPa
